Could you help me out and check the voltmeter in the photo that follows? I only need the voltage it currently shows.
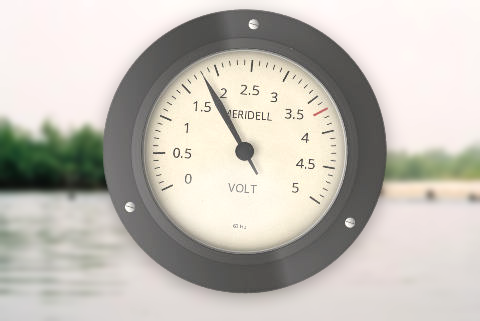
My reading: 1.8 V
